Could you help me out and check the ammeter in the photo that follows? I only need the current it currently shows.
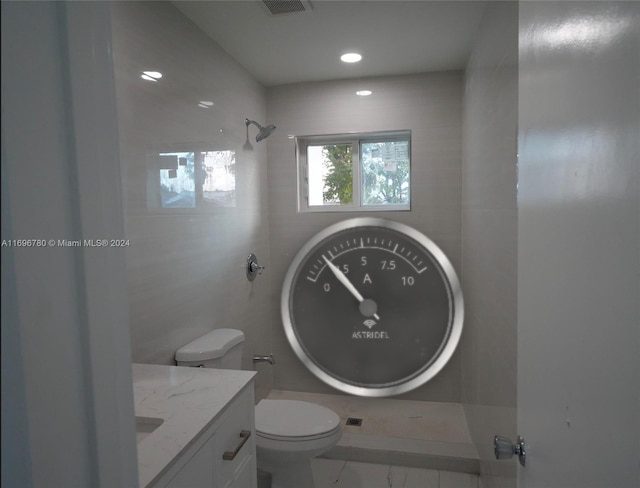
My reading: 2 A
